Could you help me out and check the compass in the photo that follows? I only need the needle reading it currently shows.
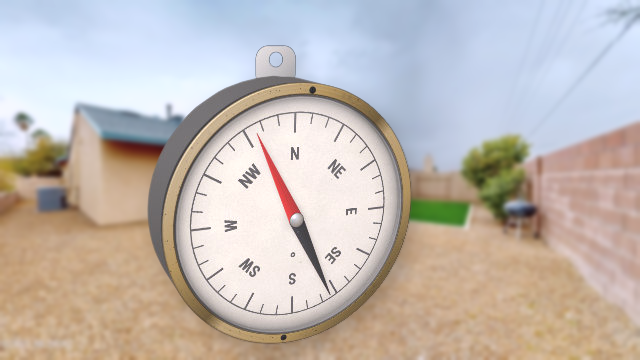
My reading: 335 °
